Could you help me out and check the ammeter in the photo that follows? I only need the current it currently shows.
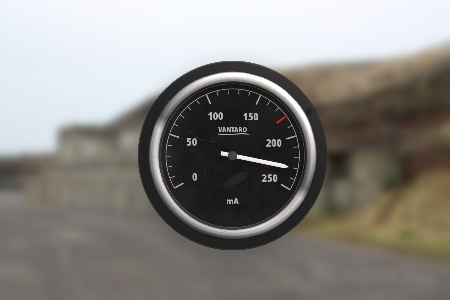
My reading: 230 mA
